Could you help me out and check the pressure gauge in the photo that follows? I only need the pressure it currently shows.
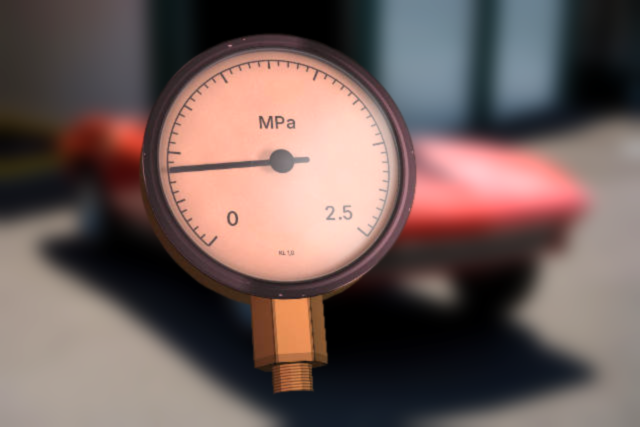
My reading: 0.4 MPa
